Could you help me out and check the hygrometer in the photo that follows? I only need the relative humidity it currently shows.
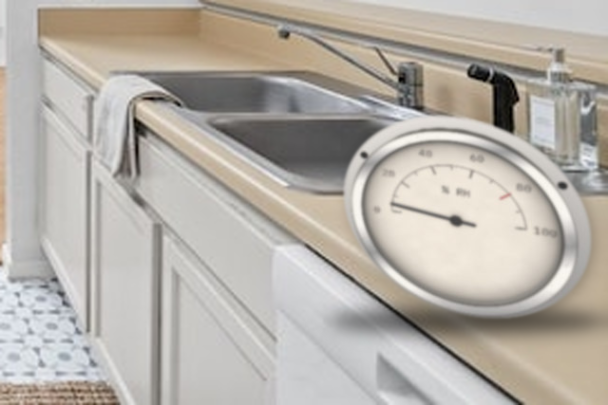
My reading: 5 %
